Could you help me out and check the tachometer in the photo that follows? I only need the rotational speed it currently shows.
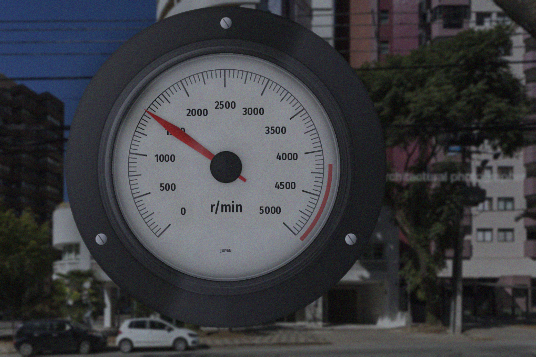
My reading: 1500 rpm
